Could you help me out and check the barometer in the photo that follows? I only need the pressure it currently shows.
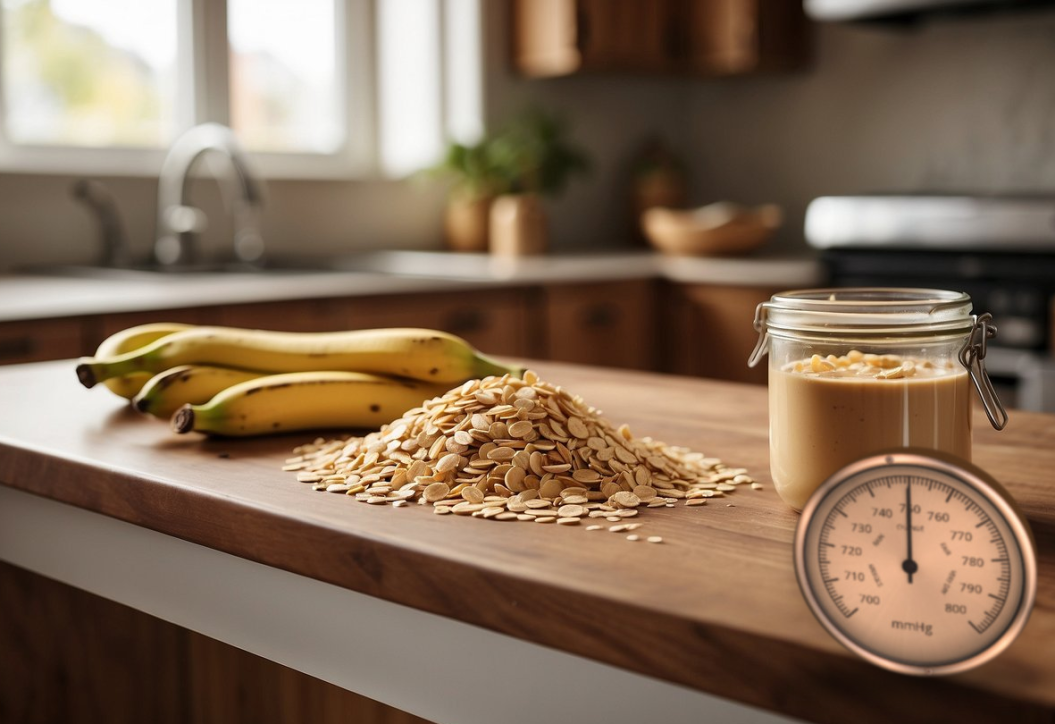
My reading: 750 mmHg
